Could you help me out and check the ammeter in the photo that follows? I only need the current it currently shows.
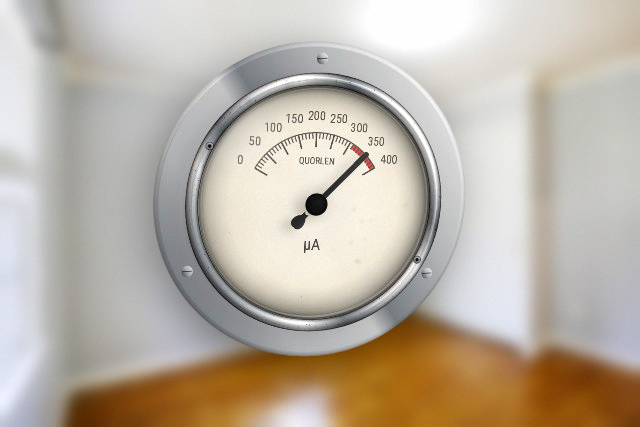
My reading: 350 µA
